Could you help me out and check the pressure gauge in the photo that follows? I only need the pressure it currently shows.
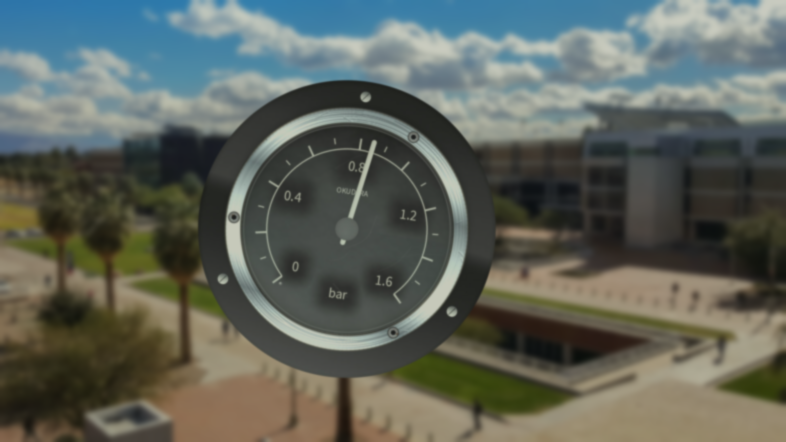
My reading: 0.85 bar
